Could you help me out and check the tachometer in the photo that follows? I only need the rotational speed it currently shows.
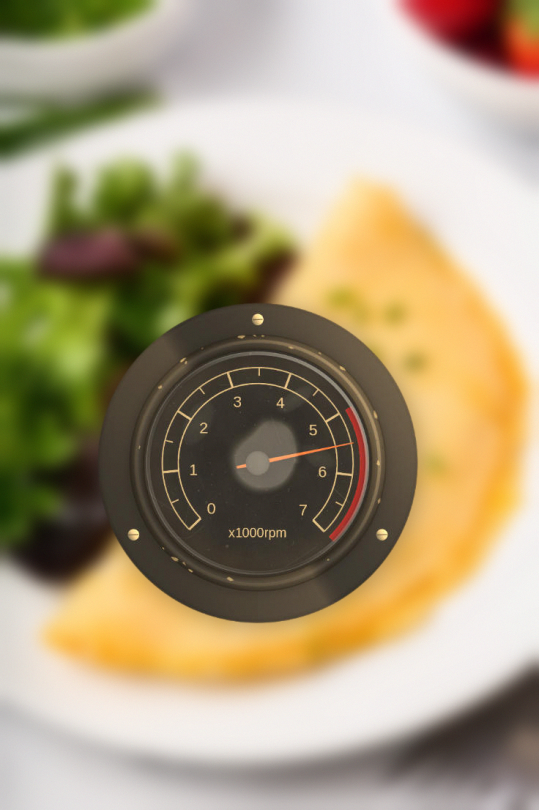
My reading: 5500 rpm
